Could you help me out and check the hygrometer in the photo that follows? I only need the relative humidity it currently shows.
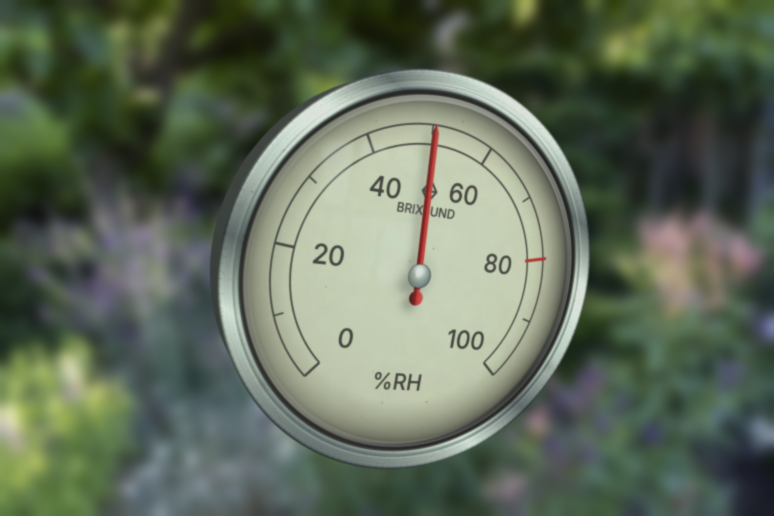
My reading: 50 %
